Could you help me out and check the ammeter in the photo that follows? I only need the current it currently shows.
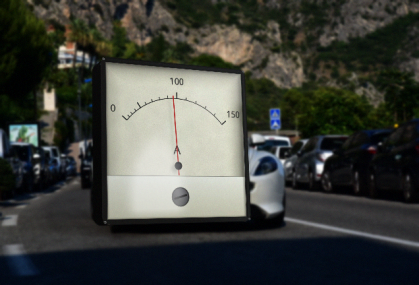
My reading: 95 A
